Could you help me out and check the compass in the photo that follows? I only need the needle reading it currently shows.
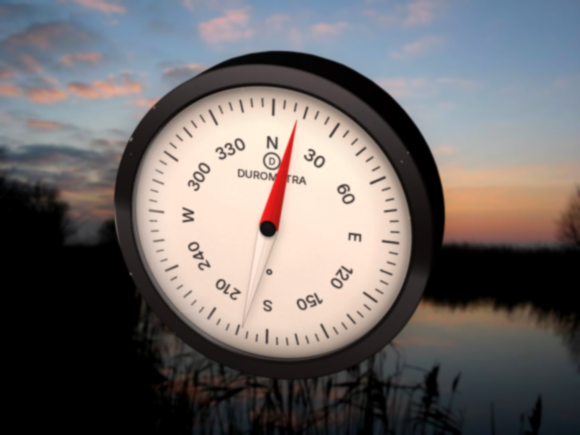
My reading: 12.5 °
